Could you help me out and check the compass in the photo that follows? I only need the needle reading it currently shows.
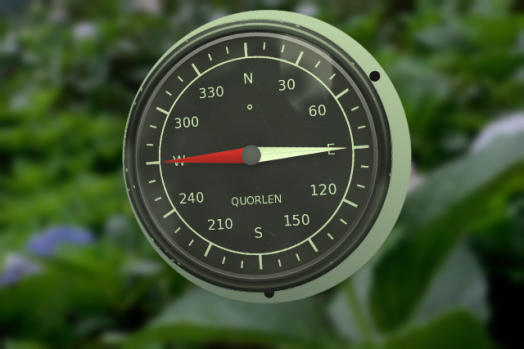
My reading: 270 °
